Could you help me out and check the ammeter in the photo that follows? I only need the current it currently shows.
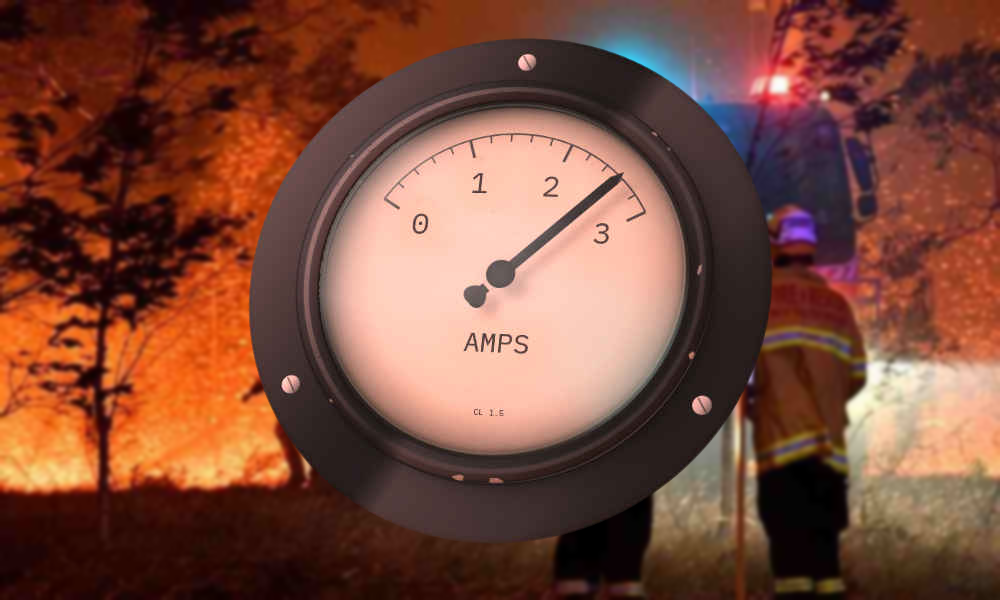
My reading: 2.6 A
